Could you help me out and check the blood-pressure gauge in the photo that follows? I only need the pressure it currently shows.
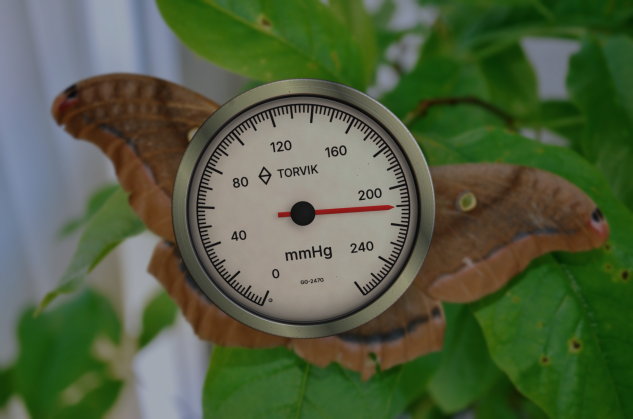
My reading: 210 mmHg
